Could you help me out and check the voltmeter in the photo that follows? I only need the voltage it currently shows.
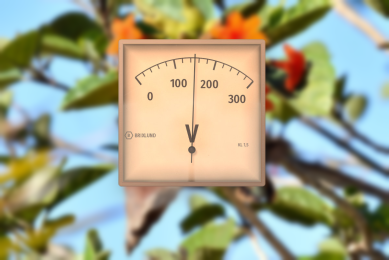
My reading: 150 V
